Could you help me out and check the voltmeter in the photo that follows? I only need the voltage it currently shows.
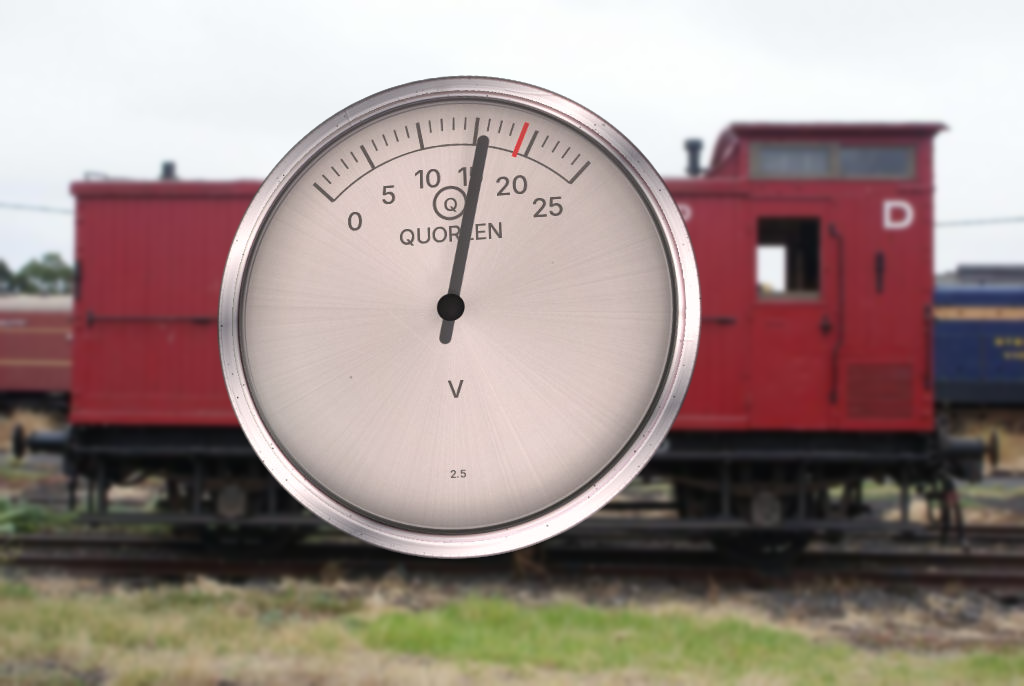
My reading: 16 V
